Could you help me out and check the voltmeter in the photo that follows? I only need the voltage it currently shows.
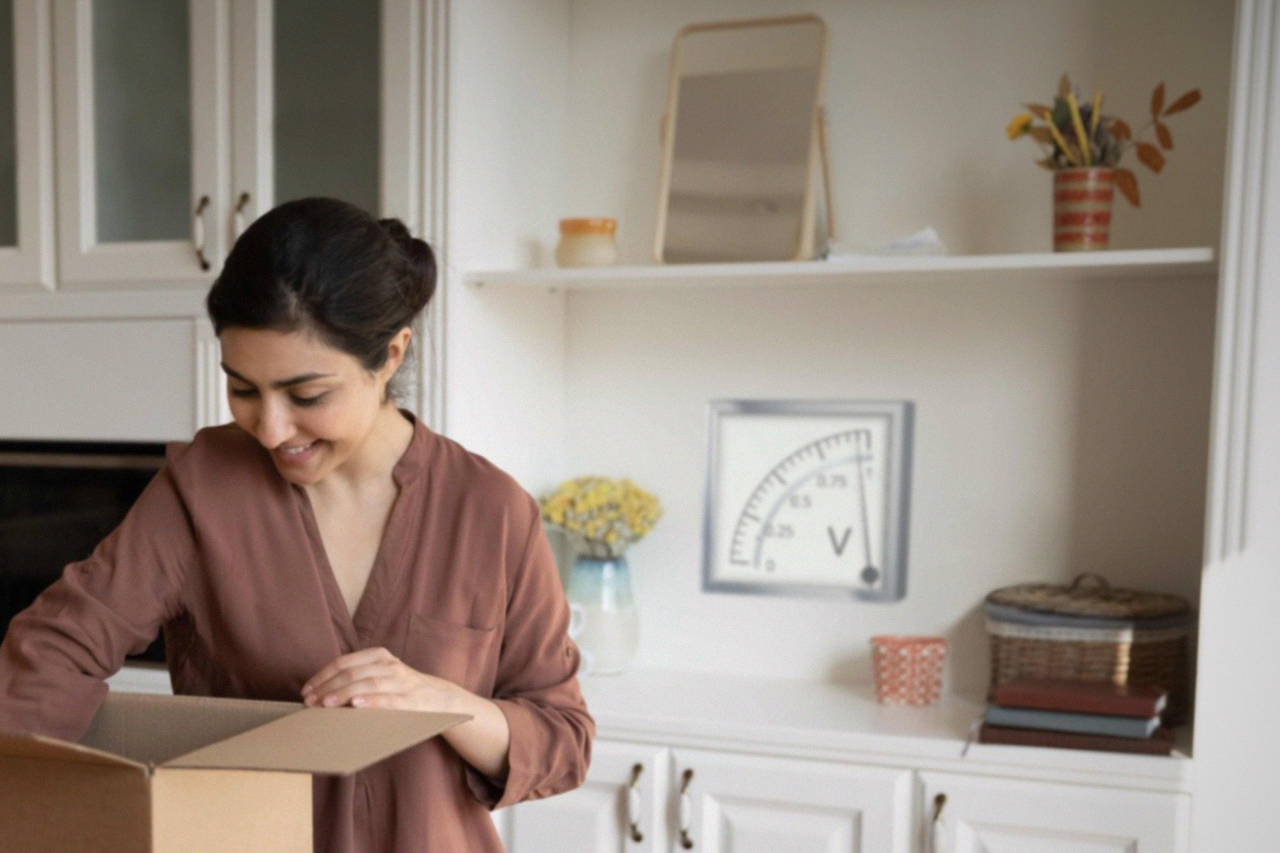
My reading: 0.95 V
